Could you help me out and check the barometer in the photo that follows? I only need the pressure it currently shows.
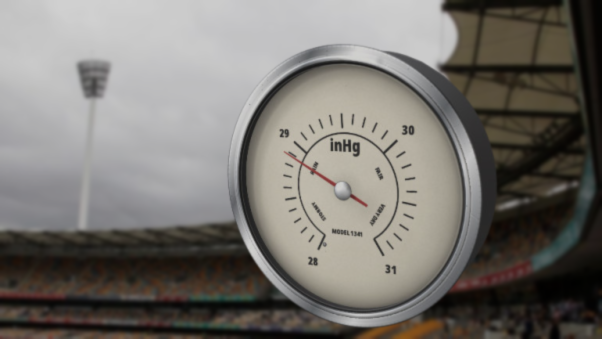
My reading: 28.9 inHg
